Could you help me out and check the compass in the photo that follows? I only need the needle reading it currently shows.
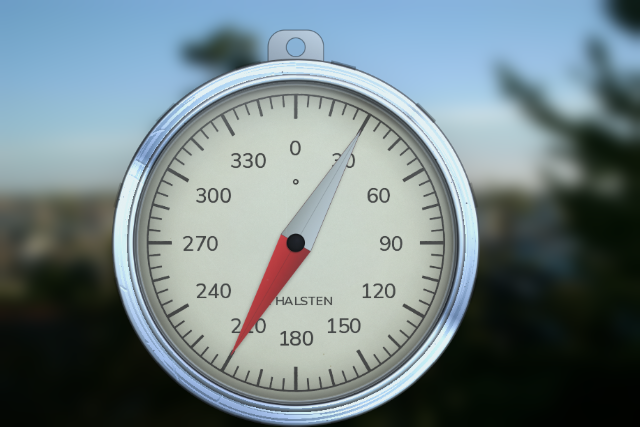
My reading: 210 °
